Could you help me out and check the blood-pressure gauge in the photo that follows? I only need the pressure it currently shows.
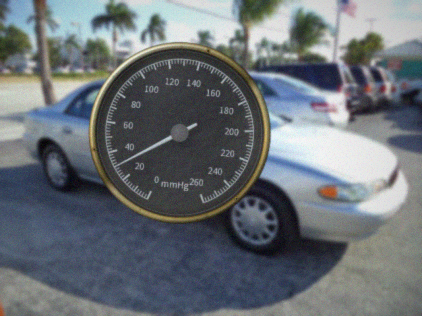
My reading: 30 mmHg
